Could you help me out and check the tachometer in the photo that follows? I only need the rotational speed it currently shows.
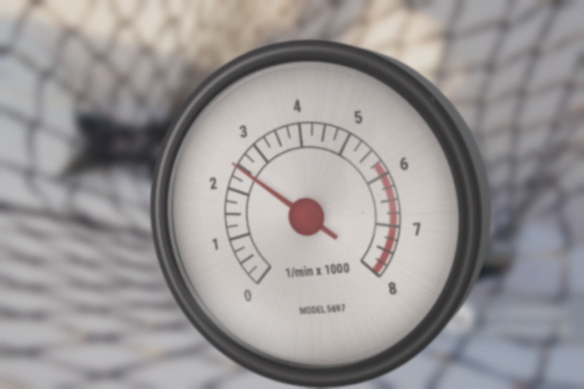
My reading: 2500 rpm
